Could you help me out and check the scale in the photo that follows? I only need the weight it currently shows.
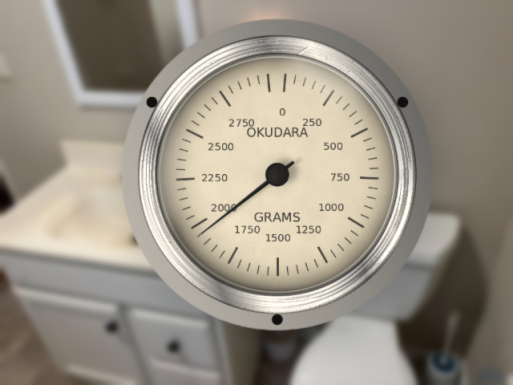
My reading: 1950 g
